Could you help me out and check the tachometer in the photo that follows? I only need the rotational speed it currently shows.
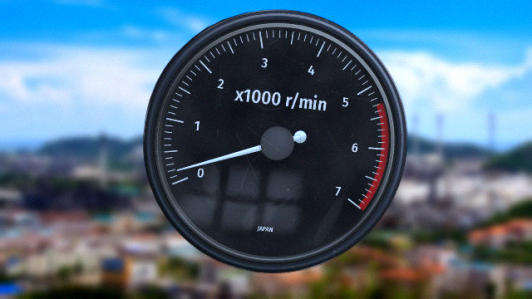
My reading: 200 rpm
